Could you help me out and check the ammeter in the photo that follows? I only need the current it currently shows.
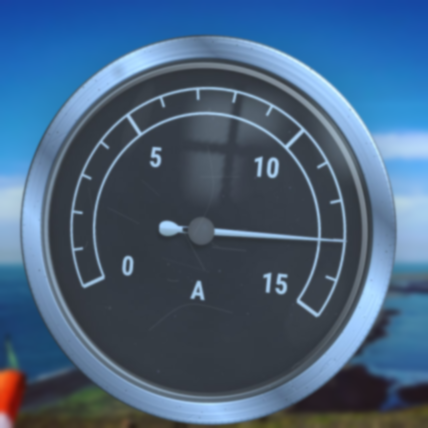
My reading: 13 A
